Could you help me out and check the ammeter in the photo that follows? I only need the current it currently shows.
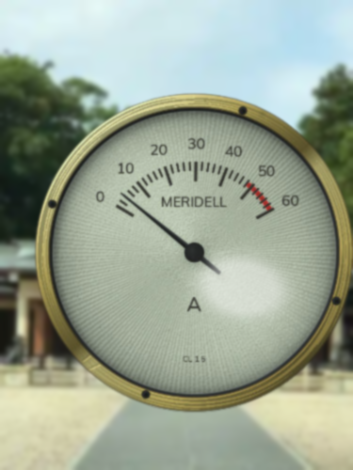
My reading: 4 A
